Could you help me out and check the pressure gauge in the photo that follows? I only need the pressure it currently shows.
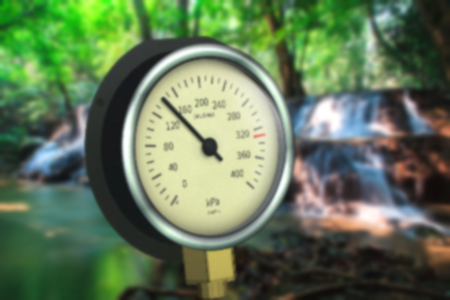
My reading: 140 kPa
